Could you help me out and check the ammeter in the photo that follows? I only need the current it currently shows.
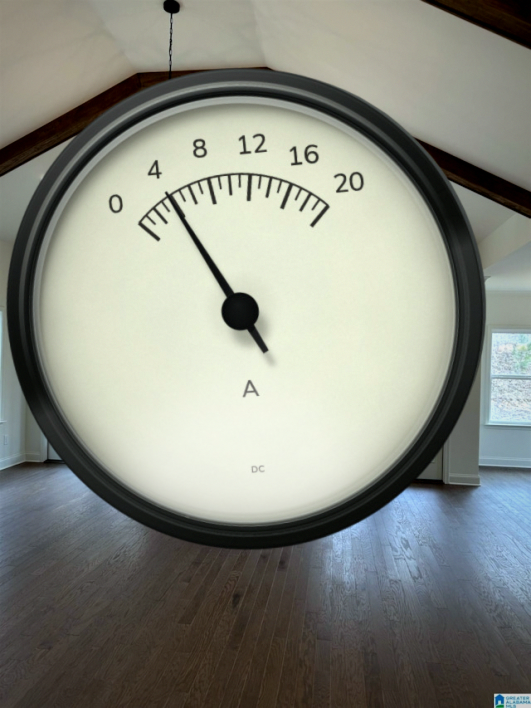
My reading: 4 A
